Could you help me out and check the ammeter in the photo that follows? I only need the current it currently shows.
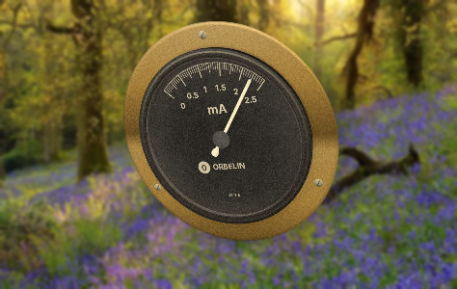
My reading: 2.25 mA
